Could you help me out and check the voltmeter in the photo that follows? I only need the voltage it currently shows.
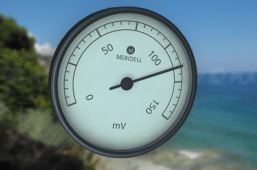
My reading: 115 mV
